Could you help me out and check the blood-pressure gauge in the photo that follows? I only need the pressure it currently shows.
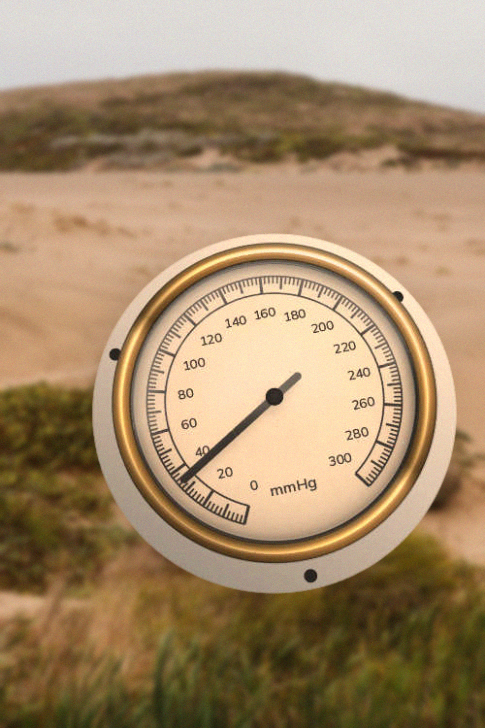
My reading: 34 mmHg
